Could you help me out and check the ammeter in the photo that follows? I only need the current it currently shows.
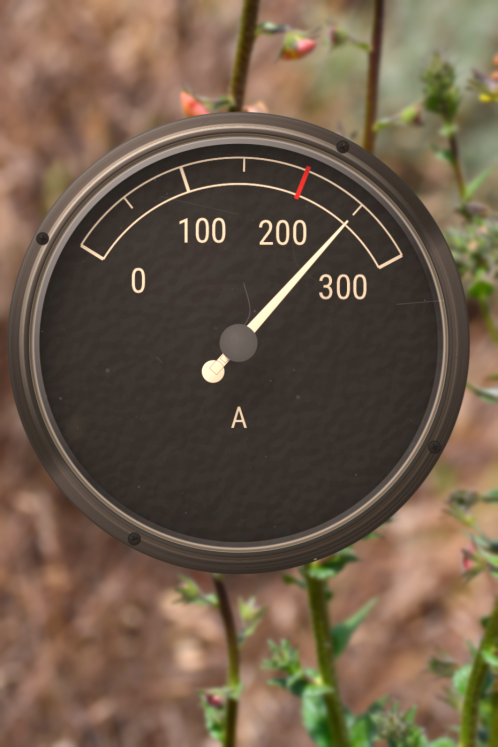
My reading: 250 A
